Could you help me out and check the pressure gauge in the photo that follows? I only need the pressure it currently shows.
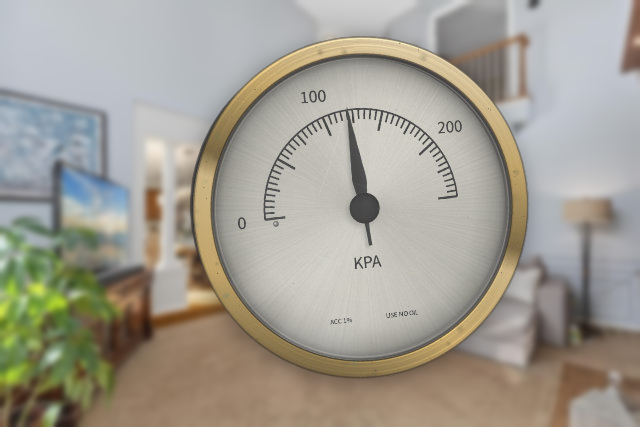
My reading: 120 kPa
